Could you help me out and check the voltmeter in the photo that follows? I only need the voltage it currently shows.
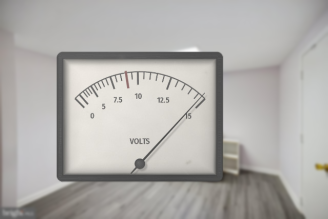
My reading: 14.75 V
